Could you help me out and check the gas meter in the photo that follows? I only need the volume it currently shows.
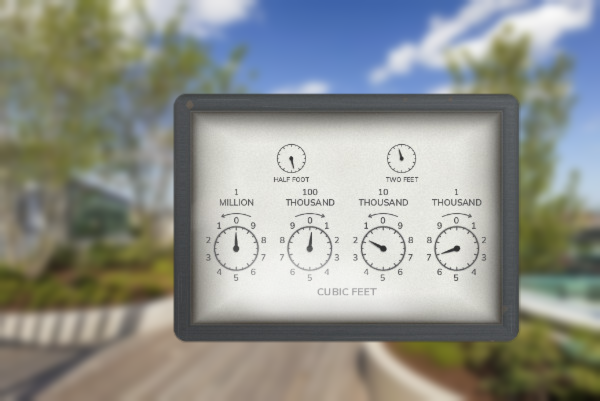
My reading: 1700 ft³
